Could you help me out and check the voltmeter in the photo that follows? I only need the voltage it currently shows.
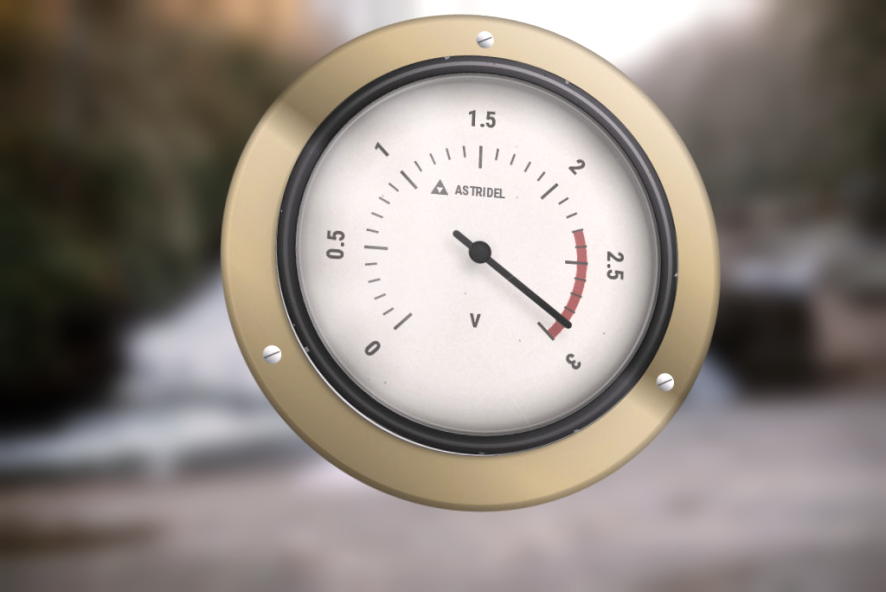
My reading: 2.9 V
